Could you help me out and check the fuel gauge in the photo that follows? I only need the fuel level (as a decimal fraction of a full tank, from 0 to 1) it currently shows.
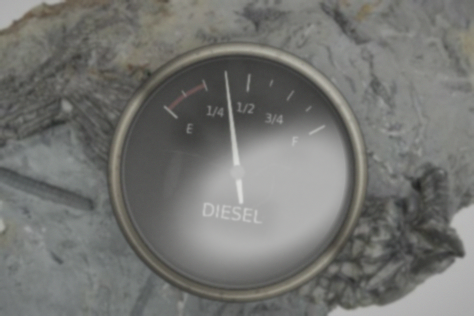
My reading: 0.375
